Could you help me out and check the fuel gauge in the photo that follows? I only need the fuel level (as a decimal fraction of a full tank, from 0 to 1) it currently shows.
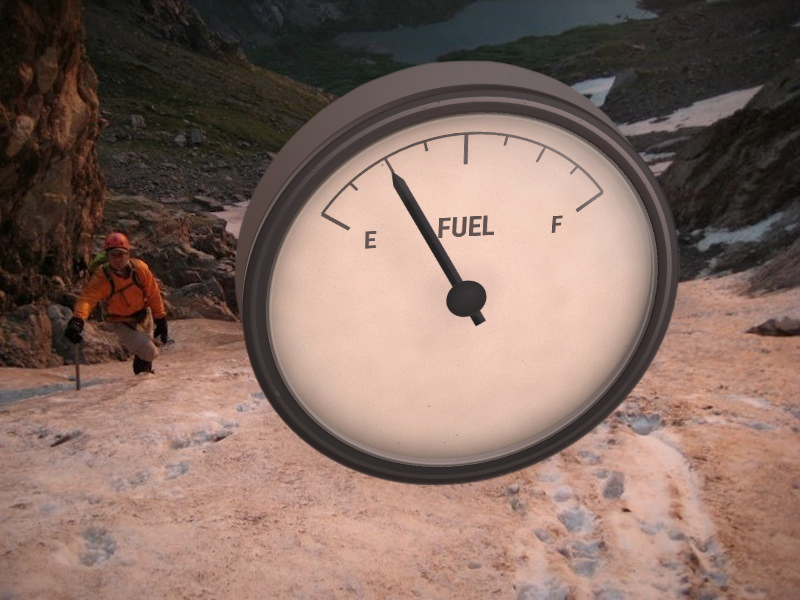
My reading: 0.25
